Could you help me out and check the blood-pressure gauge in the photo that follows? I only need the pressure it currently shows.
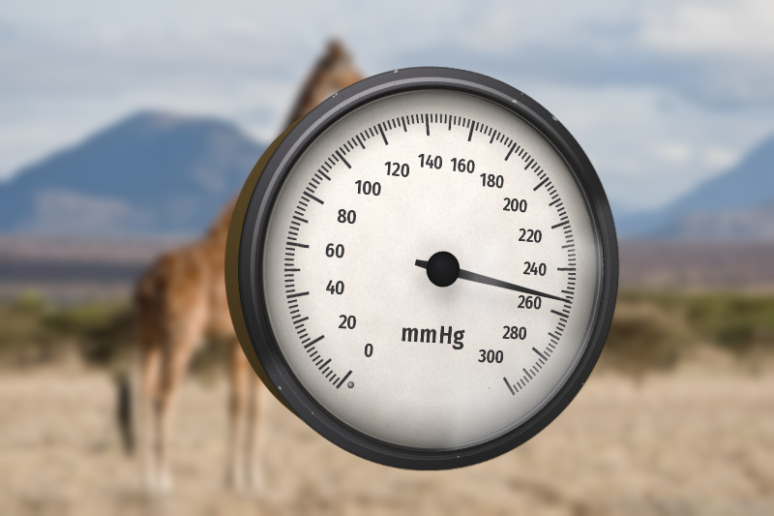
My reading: 254 mmHg
